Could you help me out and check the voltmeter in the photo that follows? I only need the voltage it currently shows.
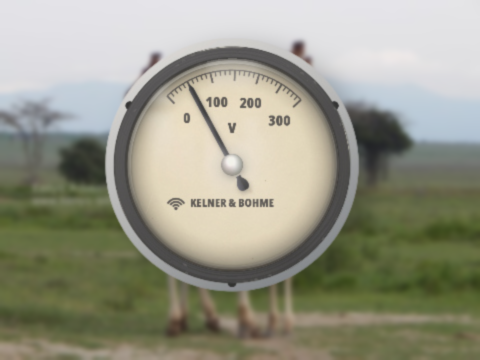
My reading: 50 V
